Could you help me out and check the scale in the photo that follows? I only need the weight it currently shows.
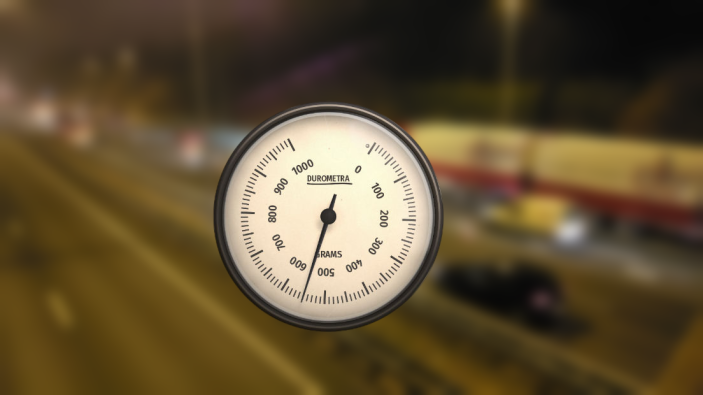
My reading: 550 g
